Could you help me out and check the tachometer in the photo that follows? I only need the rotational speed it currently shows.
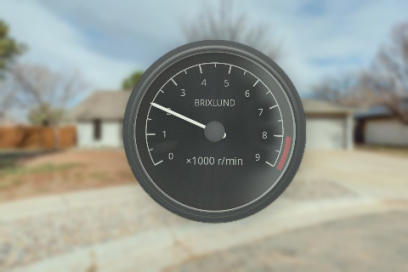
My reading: 2000 rpm
